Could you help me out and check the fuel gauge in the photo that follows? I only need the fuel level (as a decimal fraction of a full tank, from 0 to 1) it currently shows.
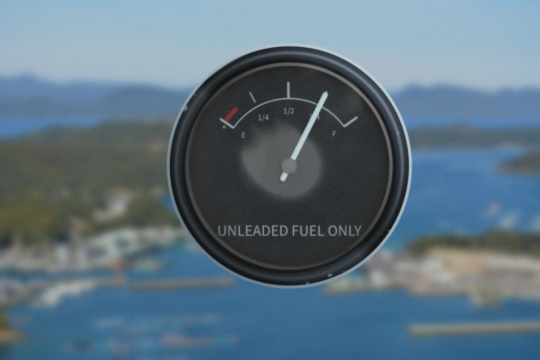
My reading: 0.75
